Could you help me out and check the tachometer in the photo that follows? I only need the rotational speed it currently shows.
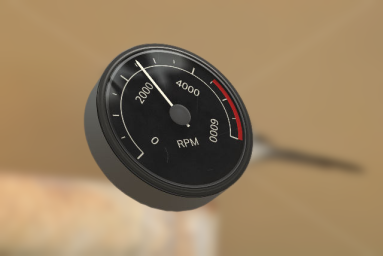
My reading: 2500 rpm
